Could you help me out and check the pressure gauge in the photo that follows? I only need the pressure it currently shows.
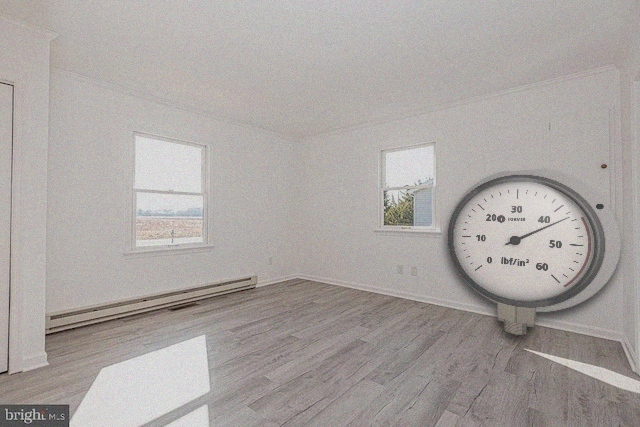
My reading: 43 psi
